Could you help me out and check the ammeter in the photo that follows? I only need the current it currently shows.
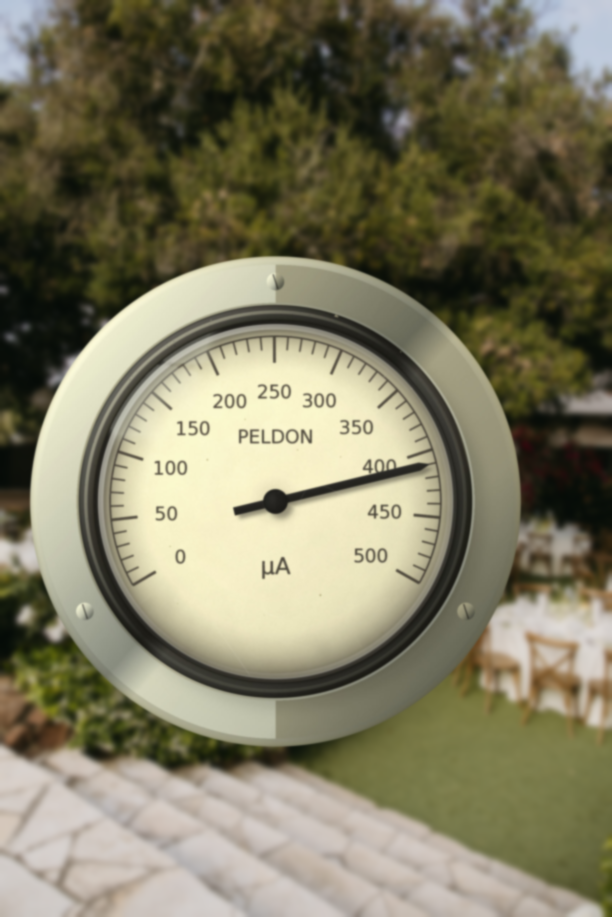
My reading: 410 µA
